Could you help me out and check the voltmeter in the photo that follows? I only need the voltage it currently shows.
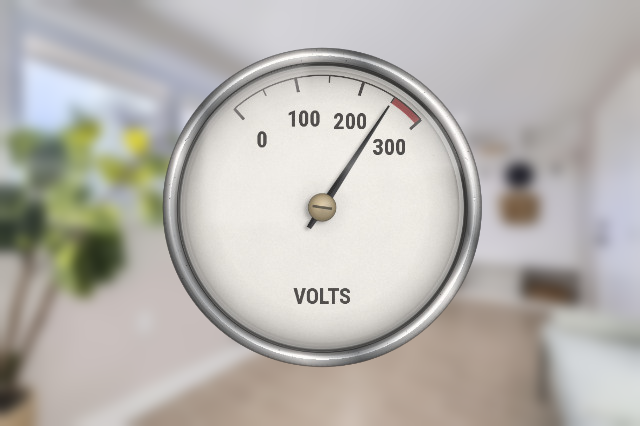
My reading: 250 V
